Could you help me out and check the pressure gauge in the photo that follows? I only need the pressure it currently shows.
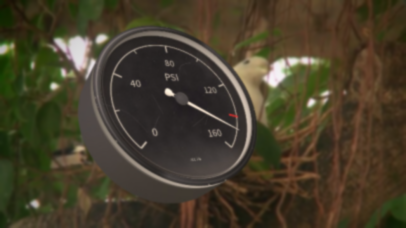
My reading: 150 psi
